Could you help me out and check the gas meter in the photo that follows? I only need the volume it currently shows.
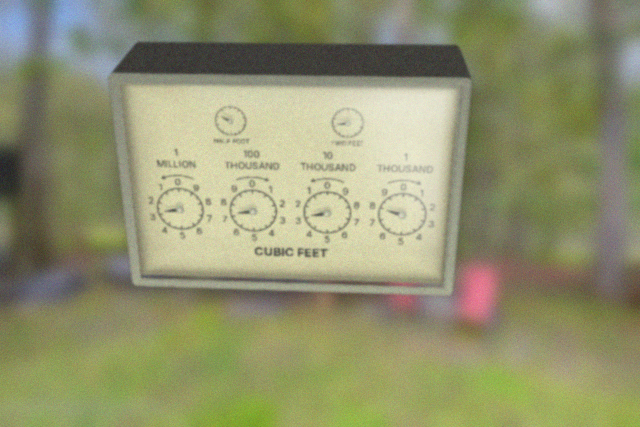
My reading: 272800 ft³
